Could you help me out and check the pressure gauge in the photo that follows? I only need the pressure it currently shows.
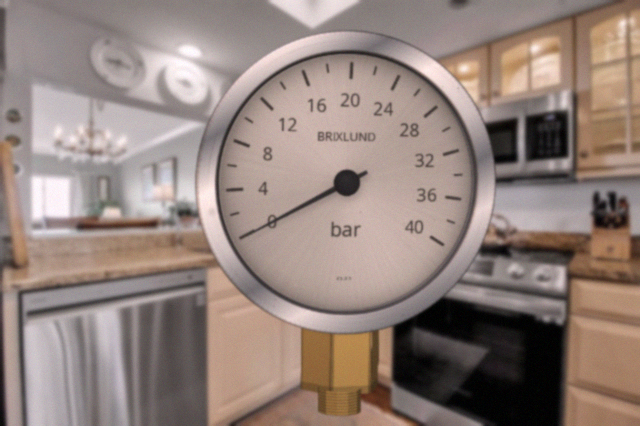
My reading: 0 bar
